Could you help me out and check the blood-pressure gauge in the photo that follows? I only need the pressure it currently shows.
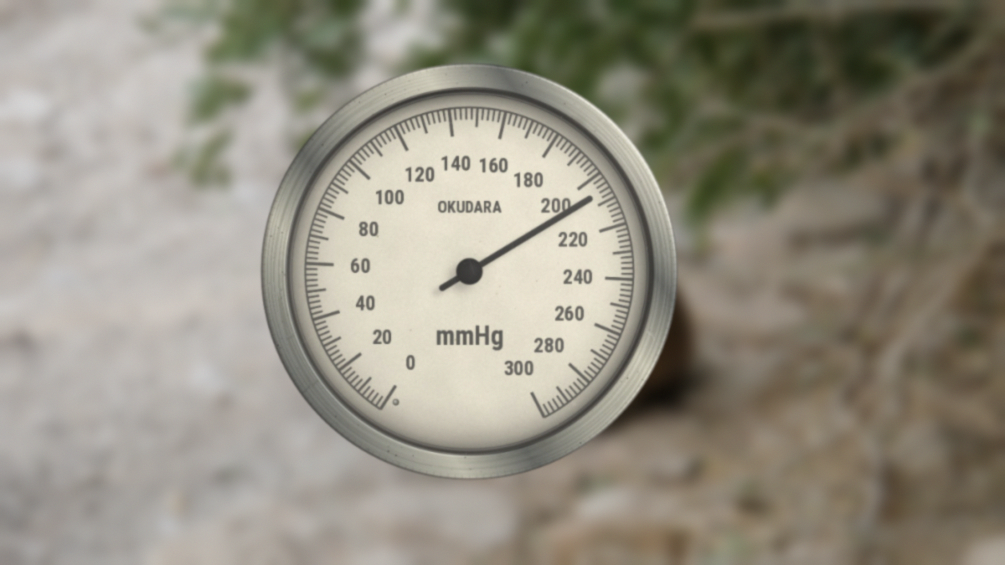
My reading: 206 mmHg
